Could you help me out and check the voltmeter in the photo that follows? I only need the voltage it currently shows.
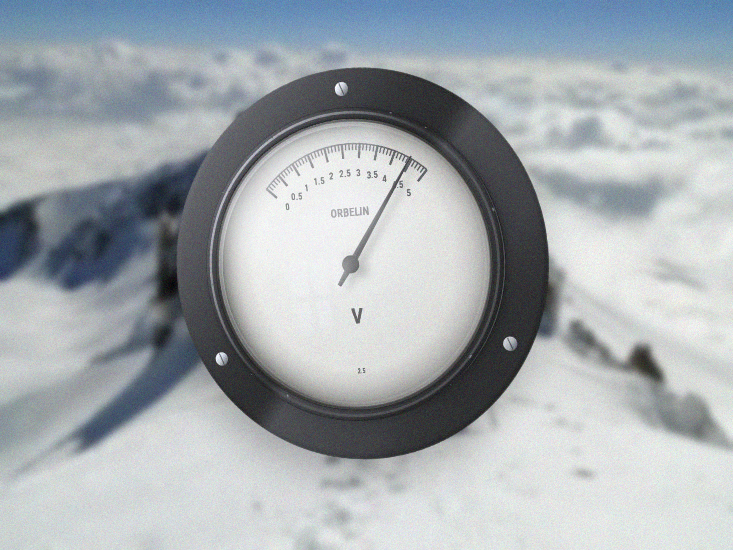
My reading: 4.5 V
